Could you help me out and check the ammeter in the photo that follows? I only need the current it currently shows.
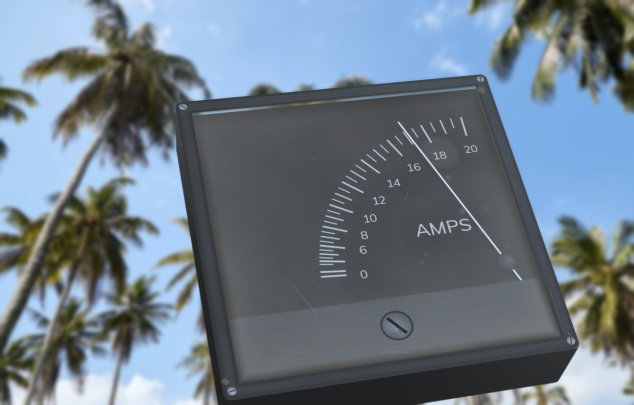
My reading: 17 A
